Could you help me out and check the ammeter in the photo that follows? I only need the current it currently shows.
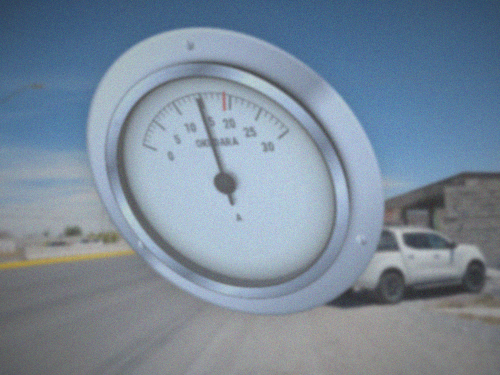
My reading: 15 A
